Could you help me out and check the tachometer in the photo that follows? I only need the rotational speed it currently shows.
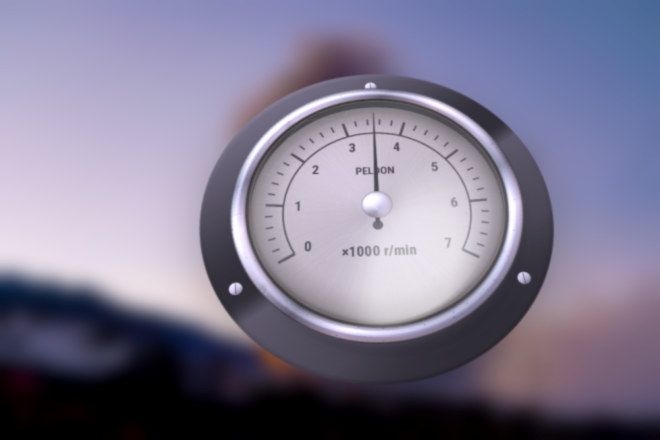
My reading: 3500 rpm
